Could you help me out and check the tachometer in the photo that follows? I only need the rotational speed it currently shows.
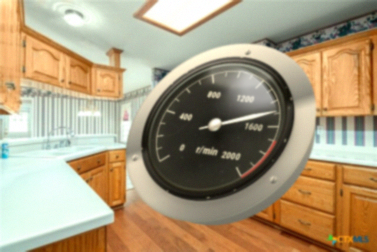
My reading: 1500 rpm
